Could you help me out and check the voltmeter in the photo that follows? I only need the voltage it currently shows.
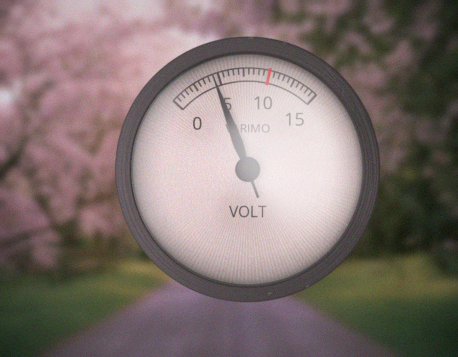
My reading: 4.5 V
